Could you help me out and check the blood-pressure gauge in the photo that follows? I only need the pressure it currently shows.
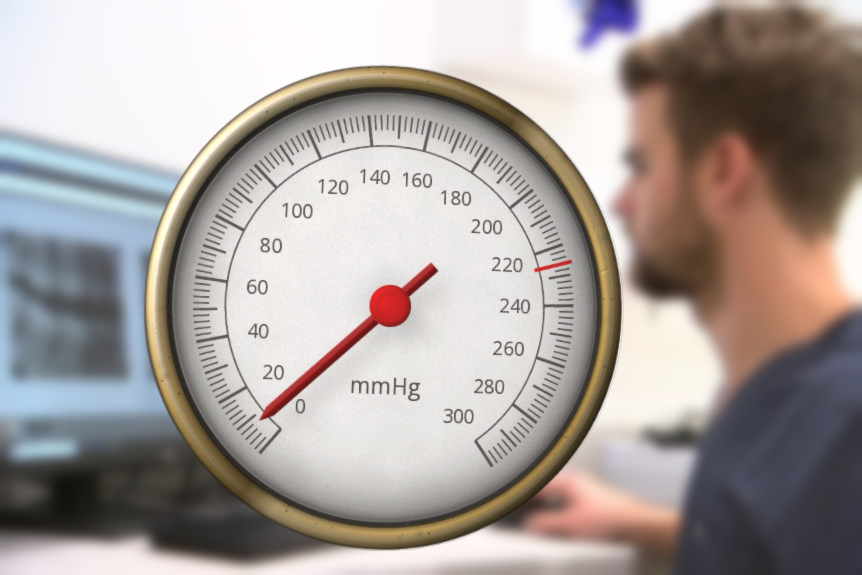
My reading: 8 mmHg
